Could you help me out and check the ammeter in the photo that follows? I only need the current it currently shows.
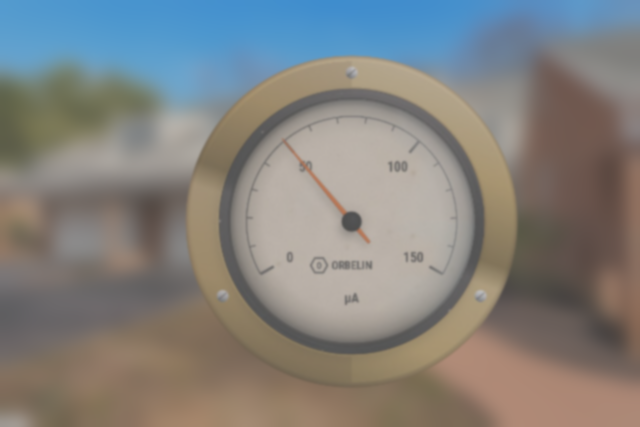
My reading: 50 µA
